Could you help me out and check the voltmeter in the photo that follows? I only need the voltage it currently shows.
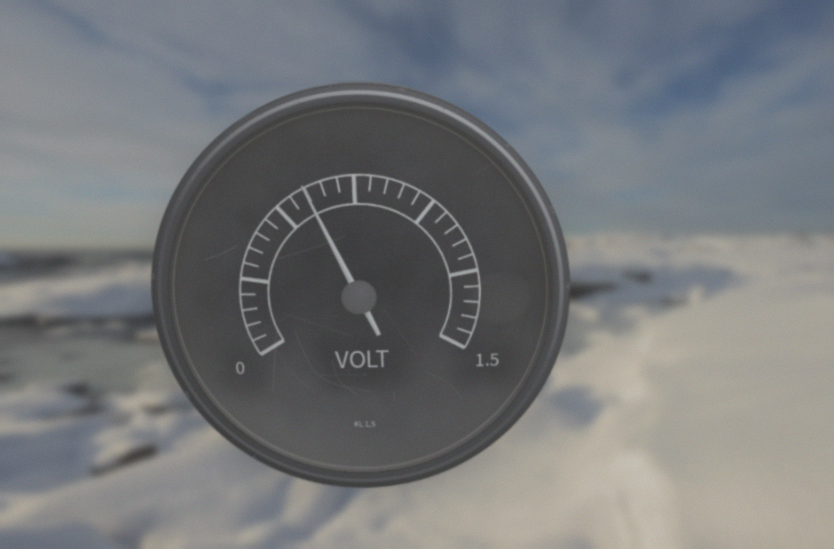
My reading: 0.6 V
